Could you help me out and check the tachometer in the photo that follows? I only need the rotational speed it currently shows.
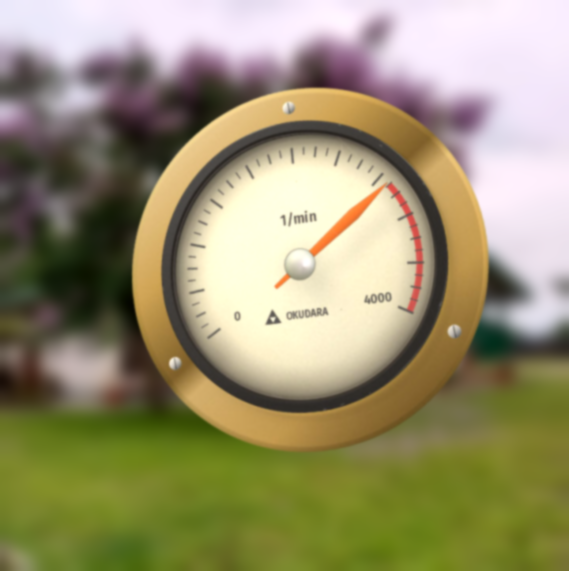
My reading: 2900 rpm
